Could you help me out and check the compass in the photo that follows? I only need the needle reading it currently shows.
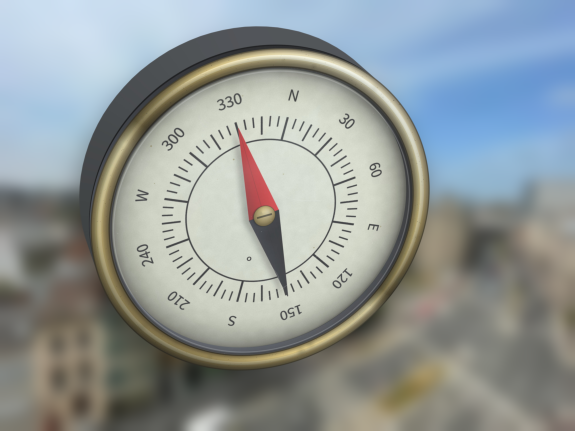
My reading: 330 °
